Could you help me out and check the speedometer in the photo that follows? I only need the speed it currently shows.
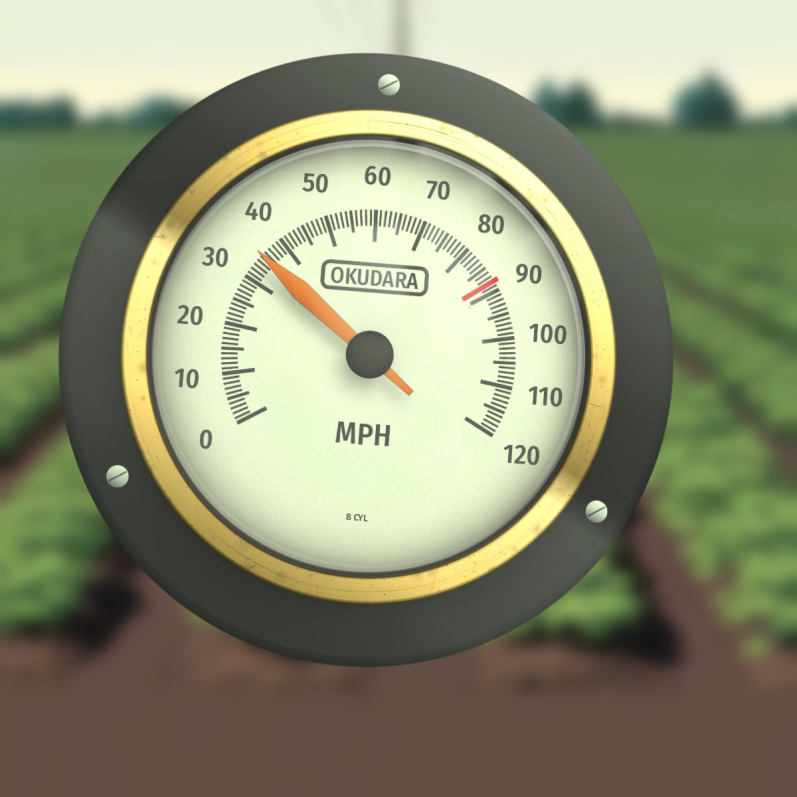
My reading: 35 mph
